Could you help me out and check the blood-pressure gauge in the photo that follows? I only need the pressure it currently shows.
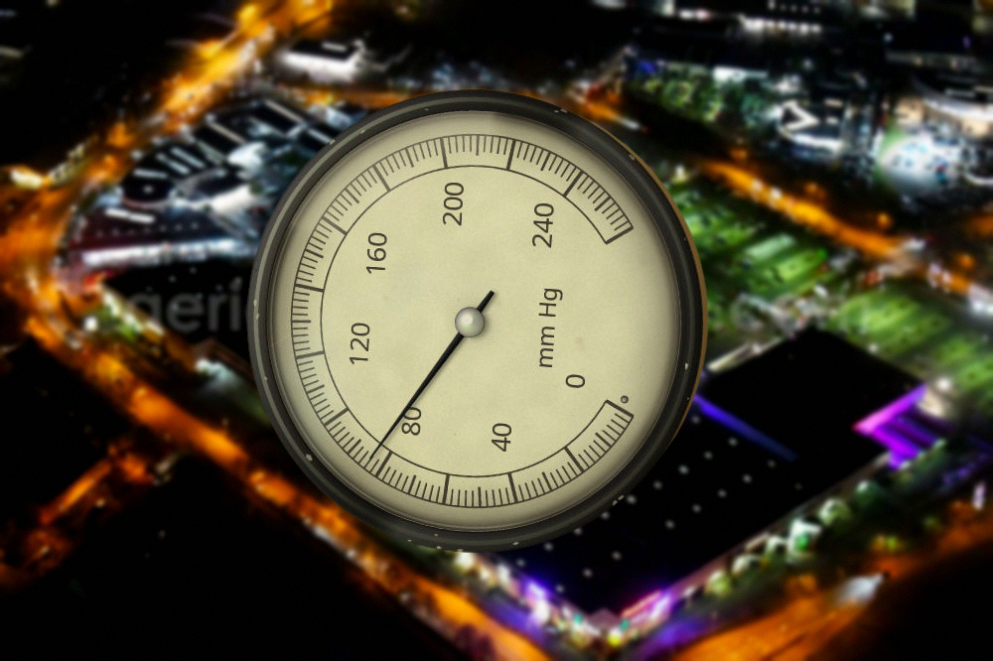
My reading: 84 mmHg
